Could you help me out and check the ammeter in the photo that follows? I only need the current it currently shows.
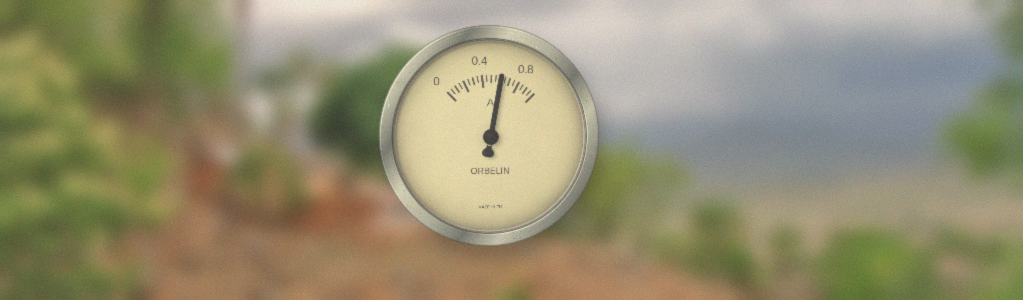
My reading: 0.6 A
